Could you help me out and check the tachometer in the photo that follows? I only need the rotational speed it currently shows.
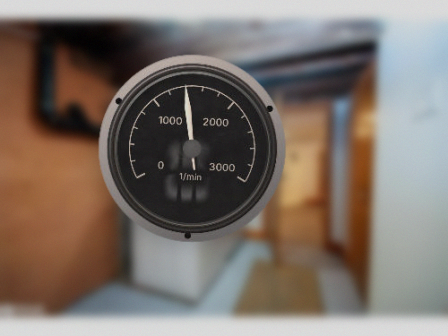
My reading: 1400 rpm
